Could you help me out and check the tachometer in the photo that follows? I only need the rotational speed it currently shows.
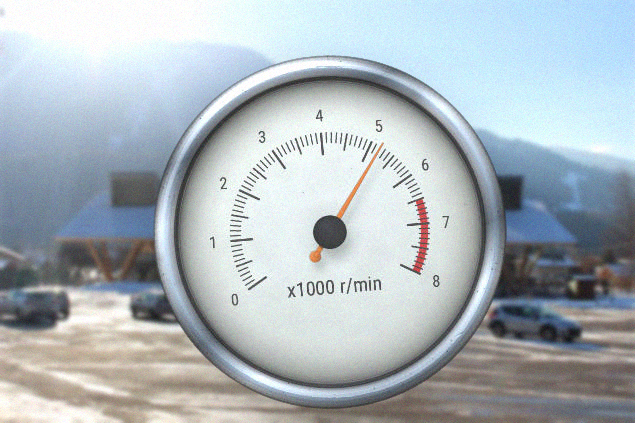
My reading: 5200 rpm
